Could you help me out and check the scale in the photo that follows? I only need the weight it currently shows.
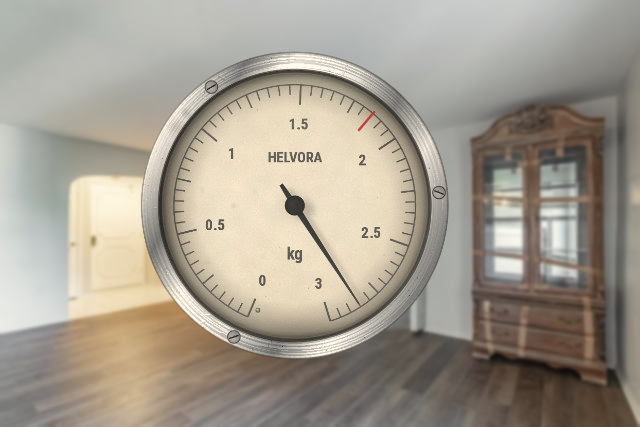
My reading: 2.85 kg
